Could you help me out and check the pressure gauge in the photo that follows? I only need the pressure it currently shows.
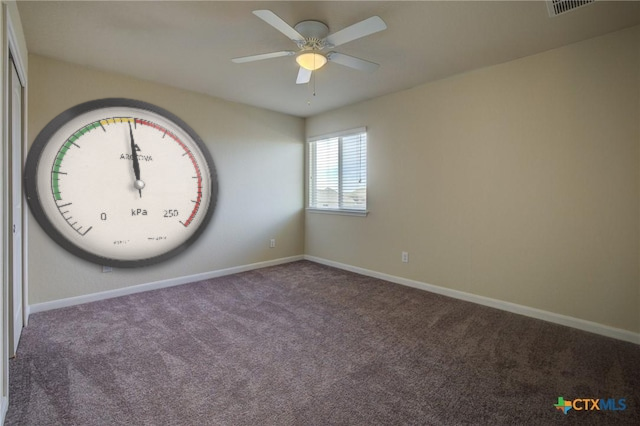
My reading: 120 kPa
